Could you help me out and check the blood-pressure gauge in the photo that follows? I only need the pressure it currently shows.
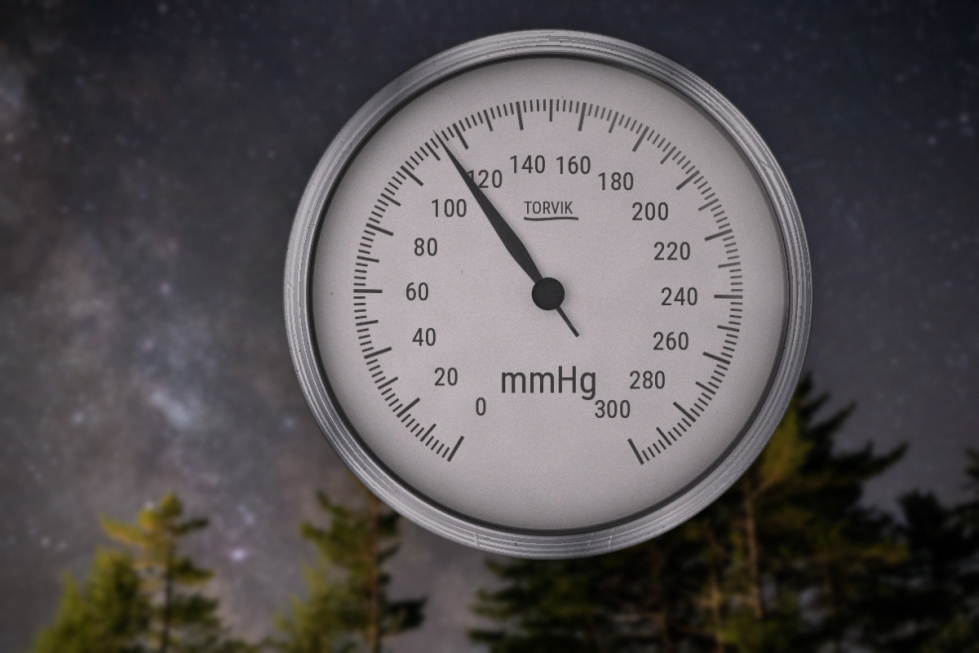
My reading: 114 mmHg
